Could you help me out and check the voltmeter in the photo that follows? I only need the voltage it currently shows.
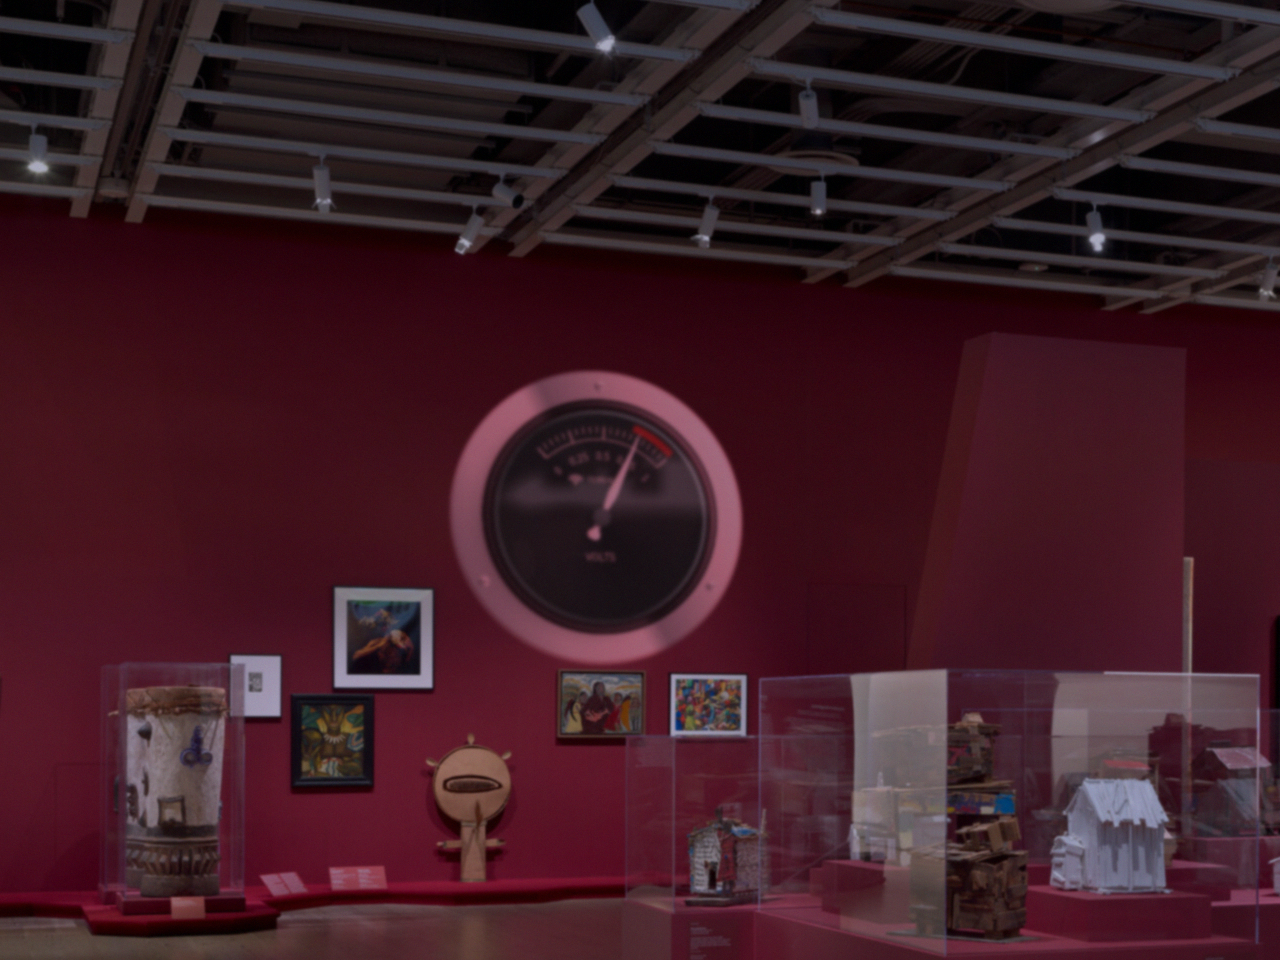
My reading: 0.75 V
